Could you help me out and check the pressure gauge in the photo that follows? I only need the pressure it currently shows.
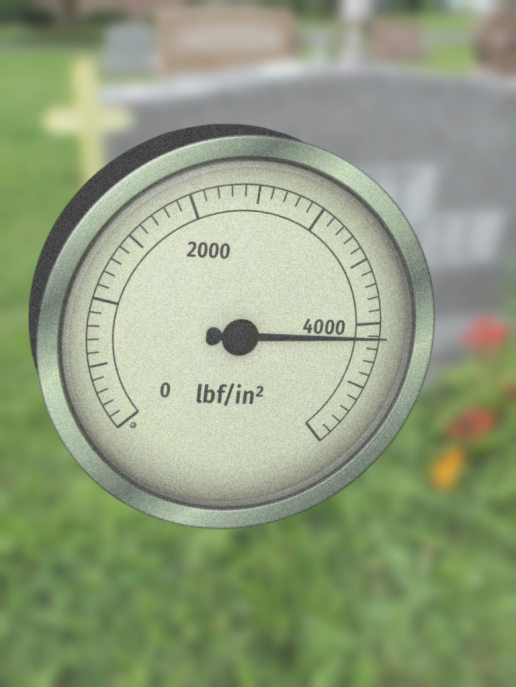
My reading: 4100 psi
